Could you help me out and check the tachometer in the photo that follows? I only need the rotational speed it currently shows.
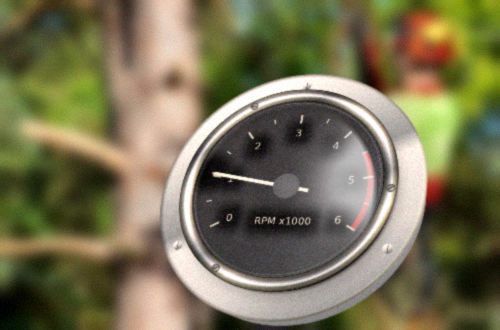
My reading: 1000 rpm
